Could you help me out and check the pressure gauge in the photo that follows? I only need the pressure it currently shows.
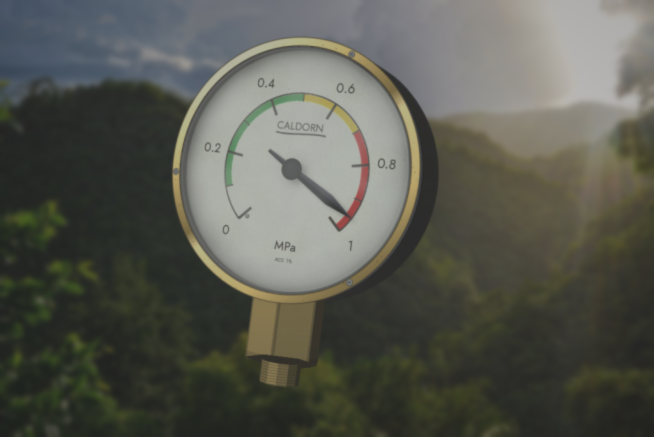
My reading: 0.95 MPa
